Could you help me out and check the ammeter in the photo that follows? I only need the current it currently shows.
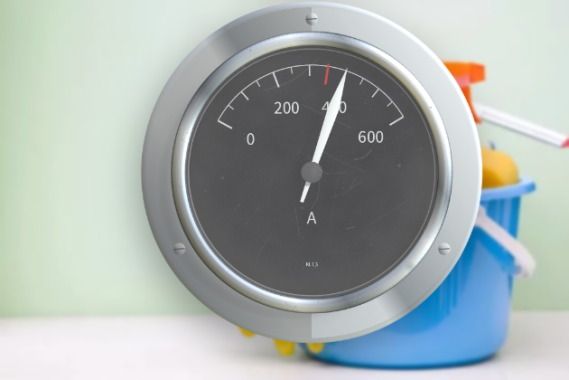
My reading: 400 A
